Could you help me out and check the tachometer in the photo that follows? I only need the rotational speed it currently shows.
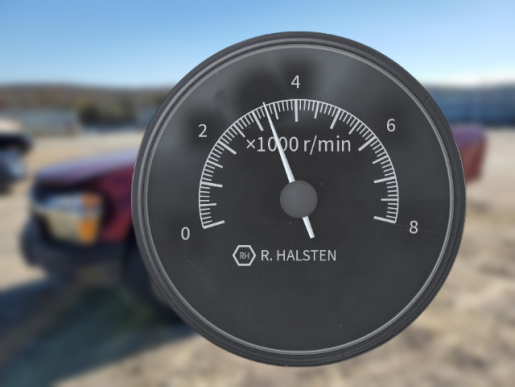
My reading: 3300 rpm
